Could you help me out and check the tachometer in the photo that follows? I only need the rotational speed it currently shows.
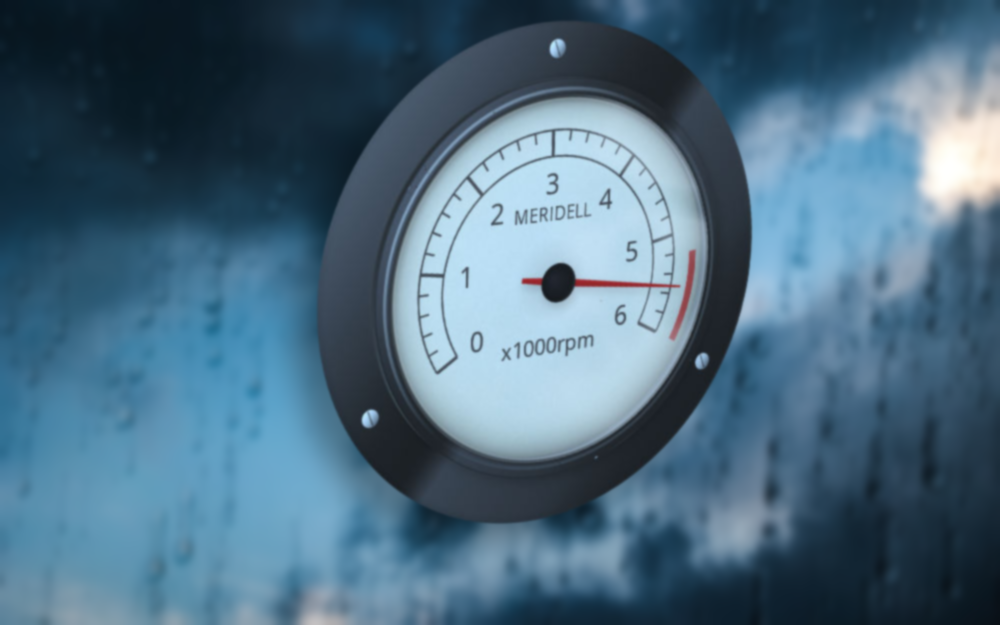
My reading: 5500 rpm
